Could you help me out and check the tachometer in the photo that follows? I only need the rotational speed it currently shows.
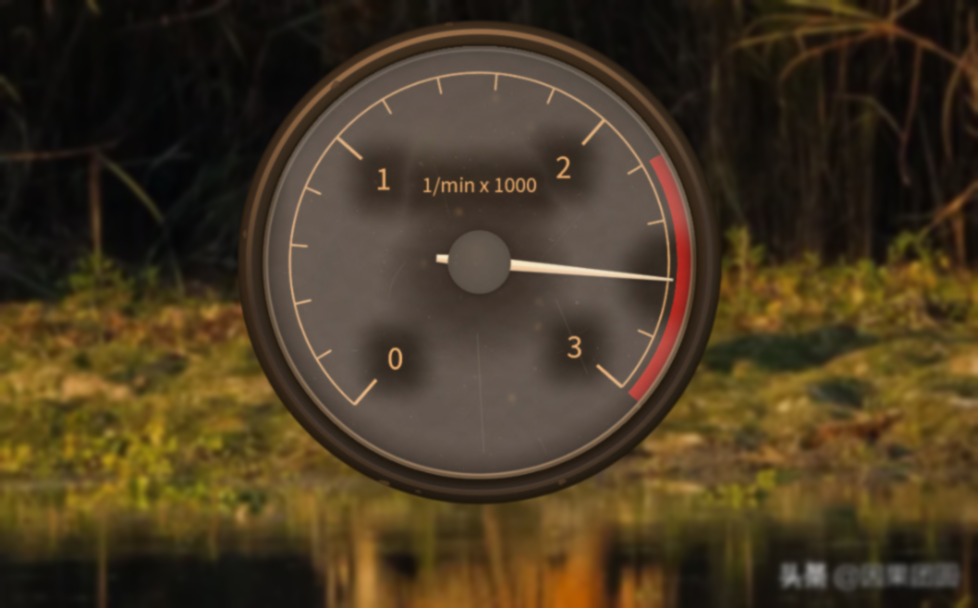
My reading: 2600 rpm
